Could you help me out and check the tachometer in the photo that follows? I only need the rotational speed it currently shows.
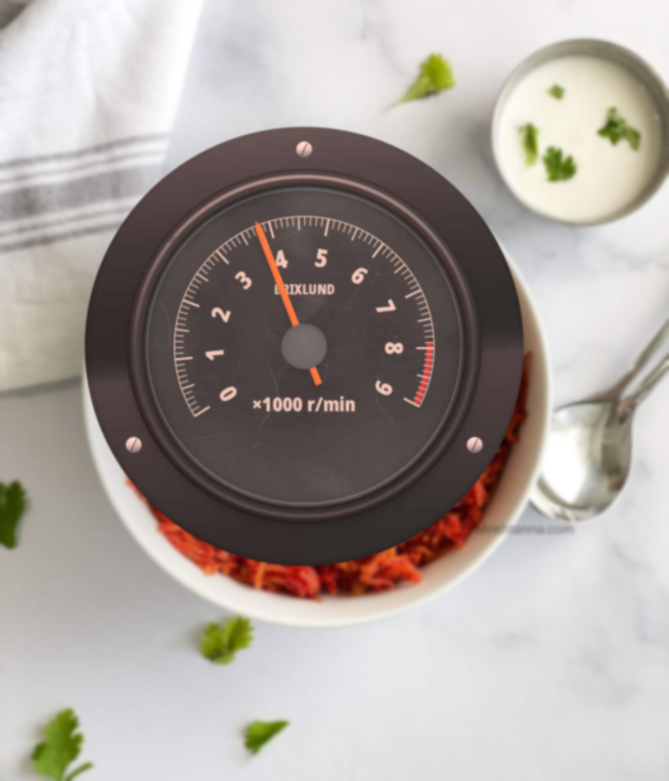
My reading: 3800 rpm
